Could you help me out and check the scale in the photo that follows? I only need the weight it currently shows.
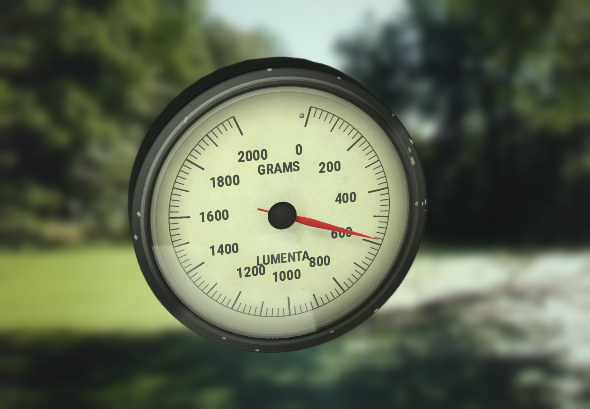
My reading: 580 g
